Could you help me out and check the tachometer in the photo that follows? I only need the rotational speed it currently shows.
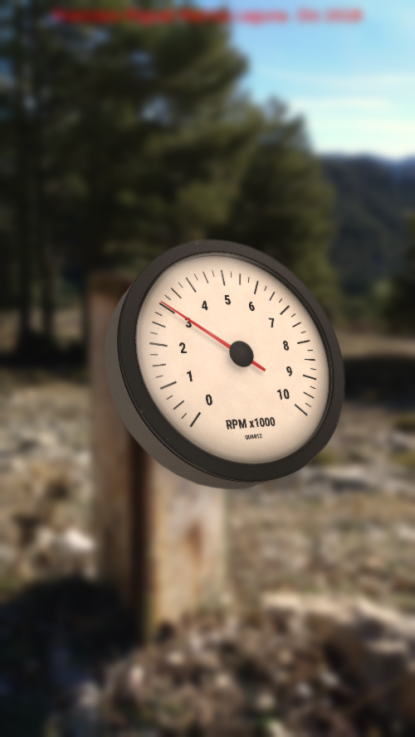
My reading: 3000 rpm
